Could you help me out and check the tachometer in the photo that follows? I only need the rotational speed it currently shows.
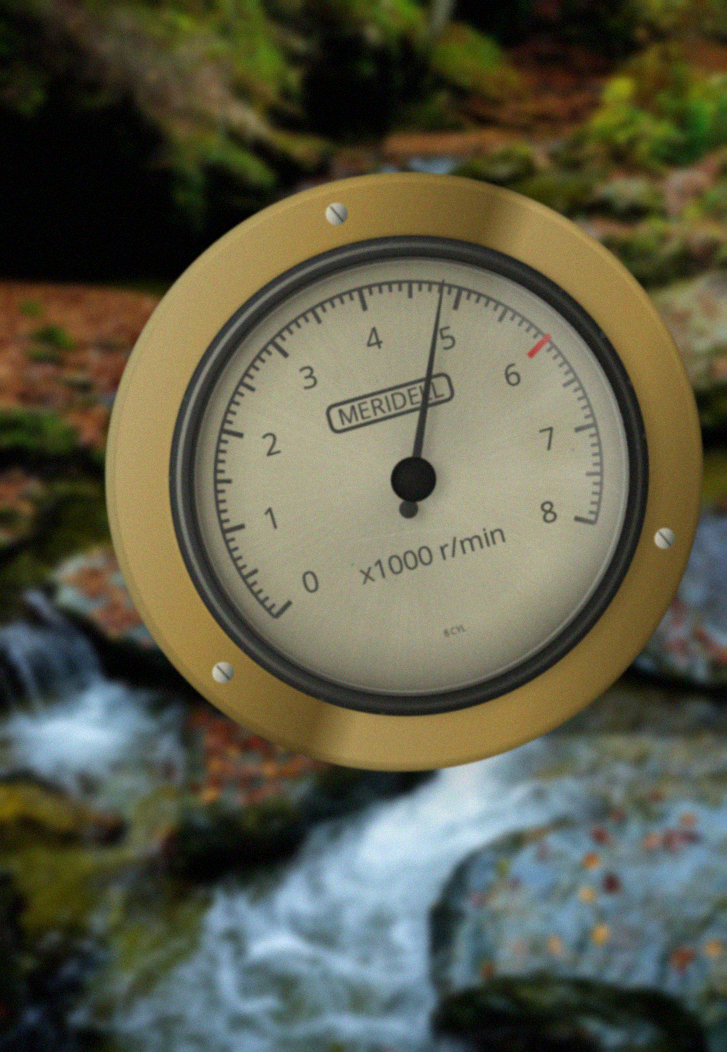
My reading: 4800 rpm
